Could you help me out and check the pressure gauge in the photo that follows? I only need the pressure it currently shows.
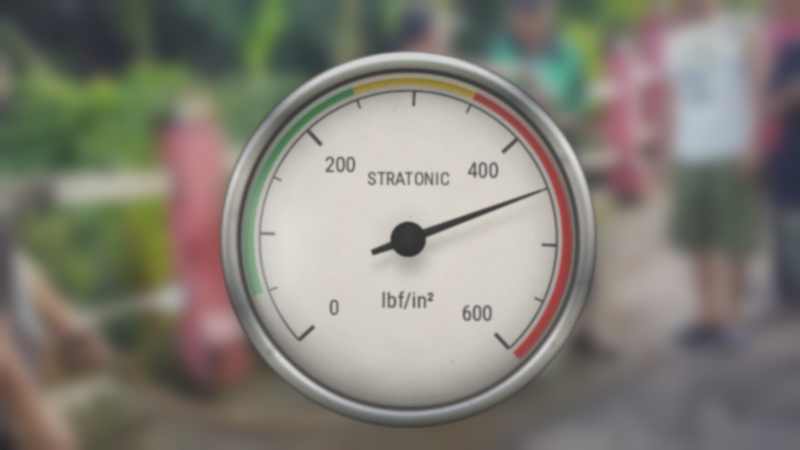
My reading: 450 psi
